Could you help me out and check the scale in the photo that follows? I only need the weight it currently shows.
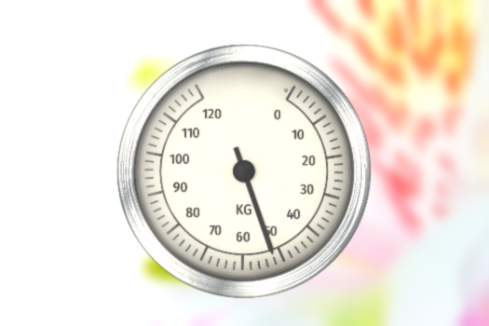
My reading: 52 kg
